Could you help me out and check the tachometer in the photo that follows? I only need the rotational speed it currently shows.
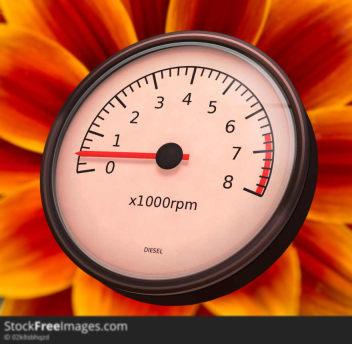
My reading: 400 rpm
